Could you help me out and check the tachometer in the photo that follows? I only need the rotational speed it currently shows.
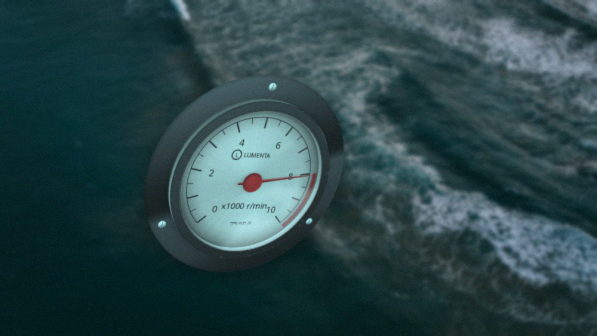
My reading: 8000 rpm
